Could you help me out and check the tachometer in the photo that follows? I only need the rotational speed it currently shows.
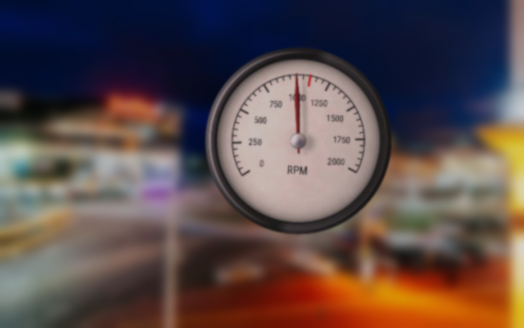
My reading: 1000 rpm
